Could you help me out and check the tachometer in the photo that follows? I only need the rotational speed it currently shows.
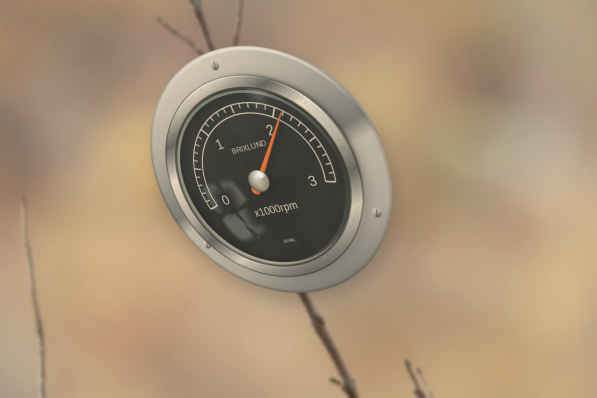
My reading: 2100 rpm
